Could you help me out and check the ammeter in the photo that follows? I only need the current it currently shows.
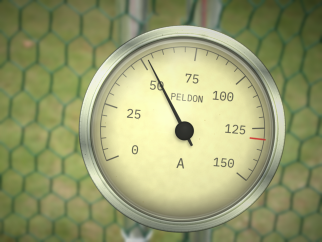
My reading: 52.5 A
